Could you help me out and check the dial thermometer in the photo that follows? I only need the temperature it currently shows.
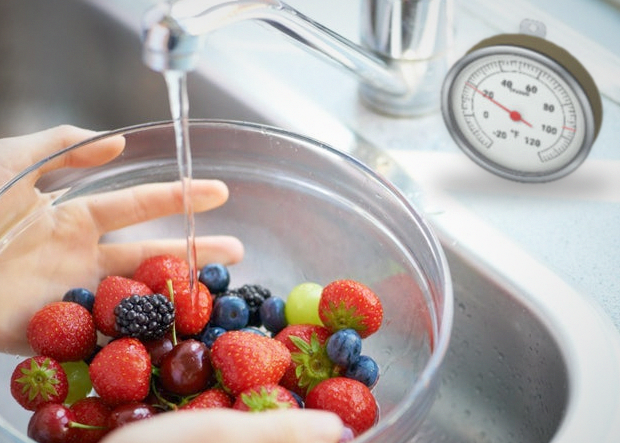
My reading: 20 °F
